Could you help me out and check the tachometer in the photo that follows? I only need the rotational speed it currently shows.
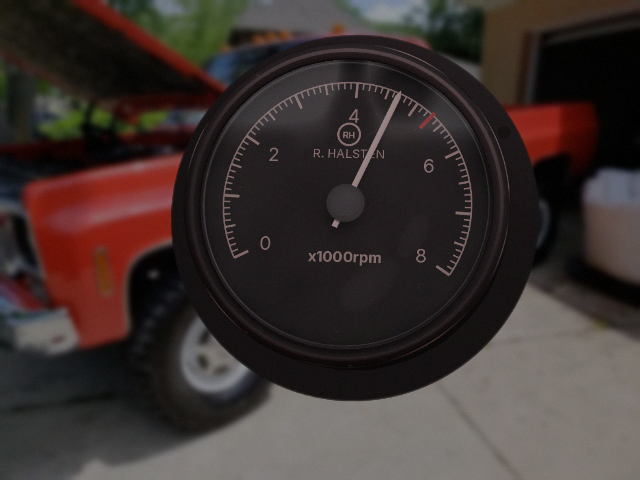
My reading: 4700 rpm
